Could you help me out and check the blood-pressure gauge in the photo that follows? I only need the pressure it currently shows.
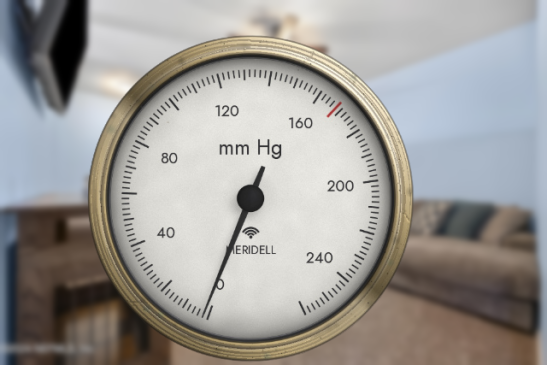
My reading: 2 mmHg
